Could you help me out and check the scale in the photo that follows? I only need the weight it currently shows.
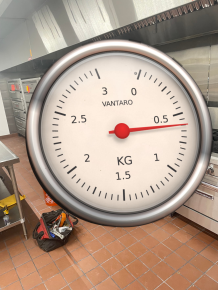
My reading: 0.6 kg
